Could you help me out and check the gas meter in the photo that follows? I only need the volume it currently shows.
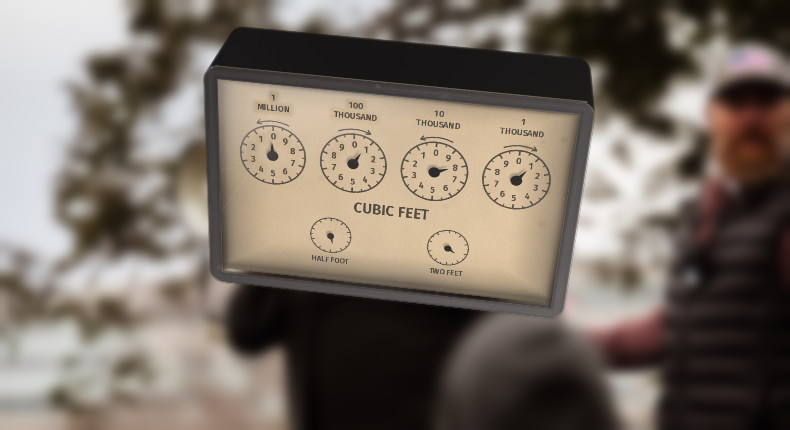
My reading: 8100 ft³
